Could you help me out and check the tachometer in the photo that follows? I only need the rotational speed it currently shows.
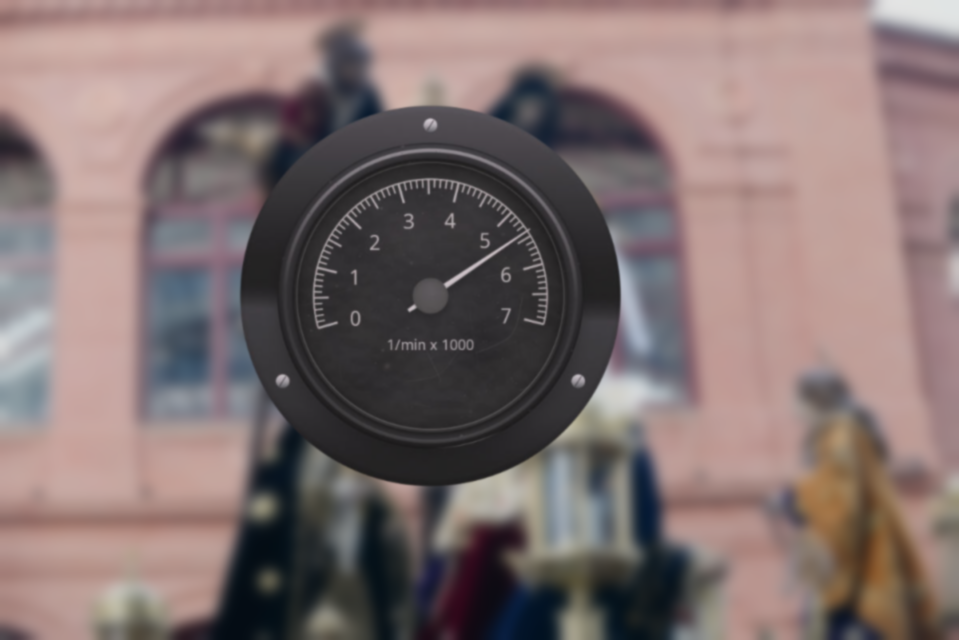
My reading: 5400 rpm
